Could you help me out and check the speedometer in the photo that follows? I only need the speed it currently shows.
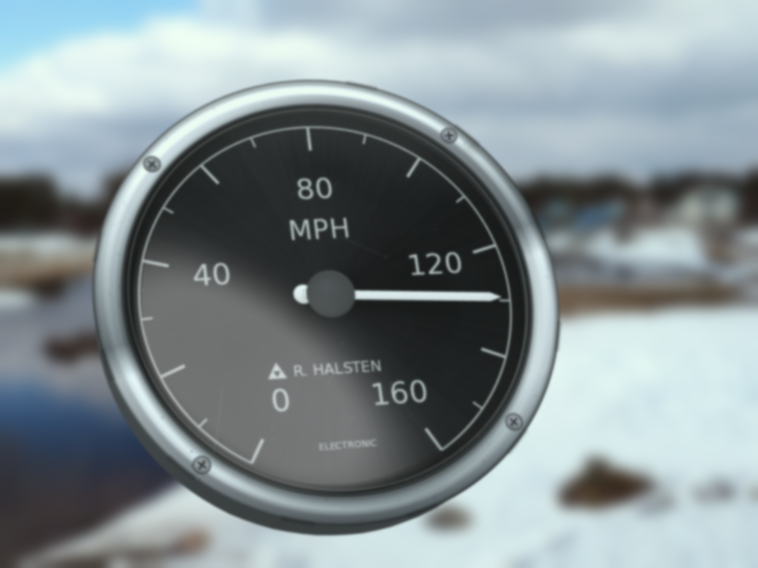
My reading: 130 mph
